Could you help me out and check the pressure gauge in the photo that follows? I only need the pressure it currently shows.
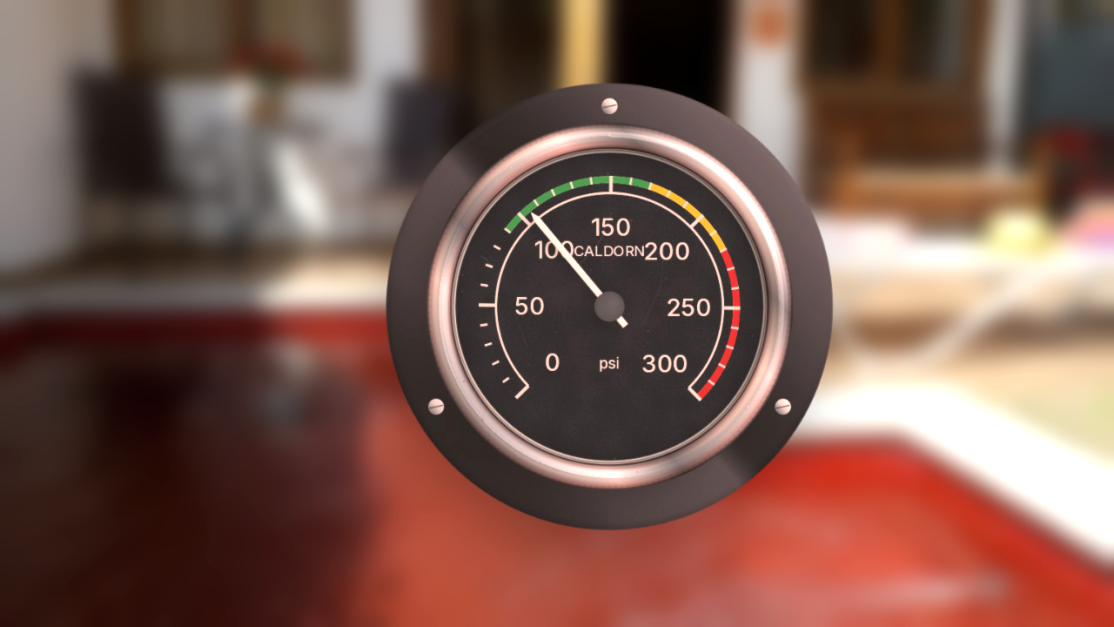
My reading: 105 psi
